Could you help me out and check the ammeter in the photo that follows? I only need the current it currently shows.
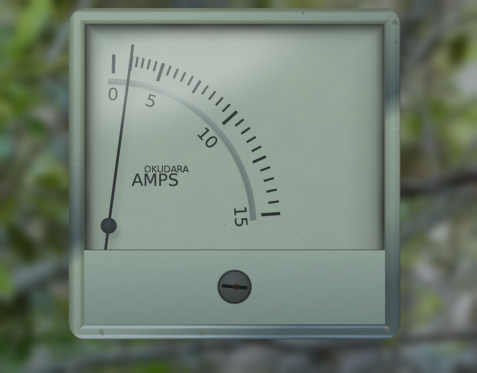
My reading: 2.5 A
